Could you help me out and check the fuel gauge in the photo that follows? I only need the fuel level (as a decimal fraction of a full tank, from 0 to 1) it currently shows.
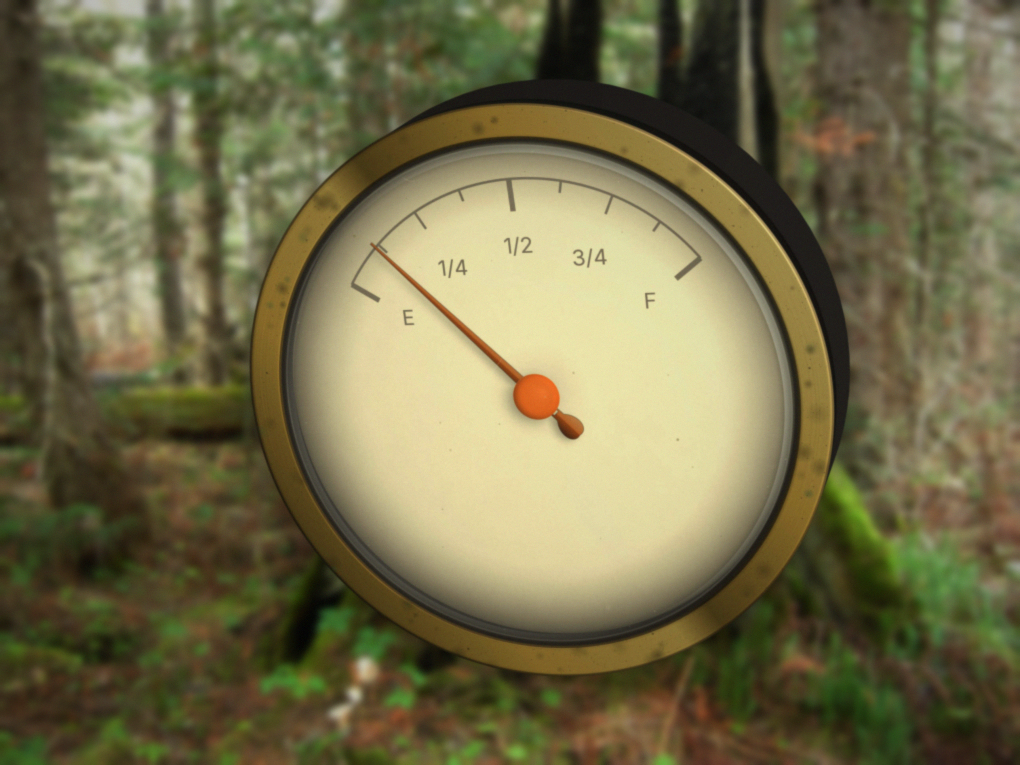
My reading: 0.125
